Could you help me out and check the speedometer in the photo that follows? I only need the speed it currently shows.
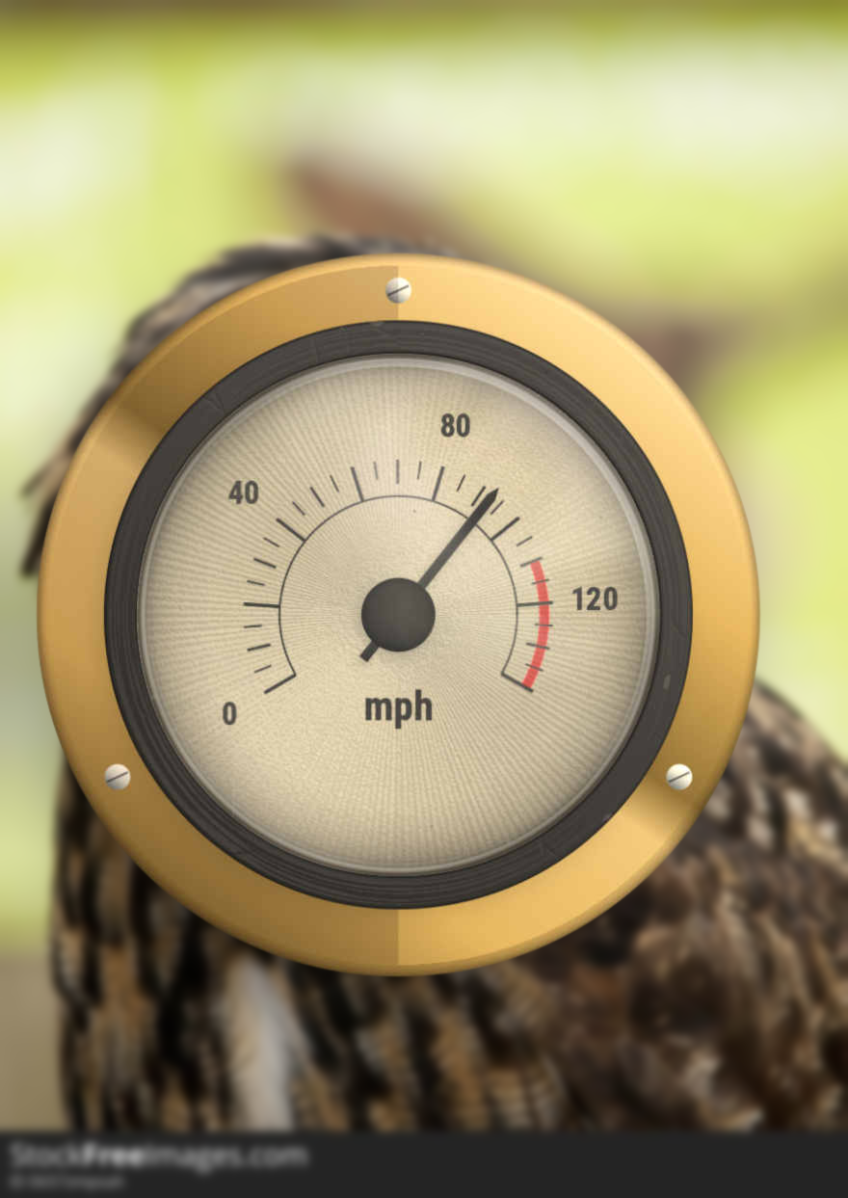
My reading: 92.5 mph
